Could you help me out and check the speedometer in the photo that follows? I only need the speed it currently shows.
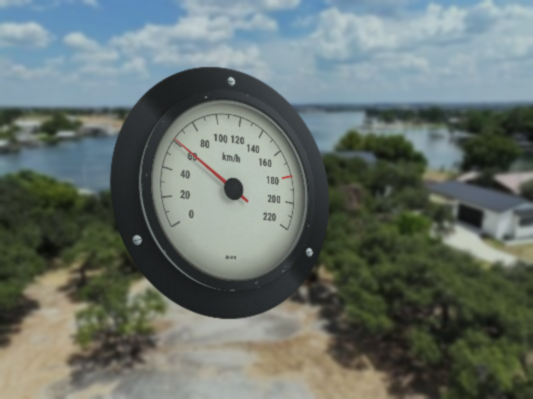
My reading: 60 km/h
